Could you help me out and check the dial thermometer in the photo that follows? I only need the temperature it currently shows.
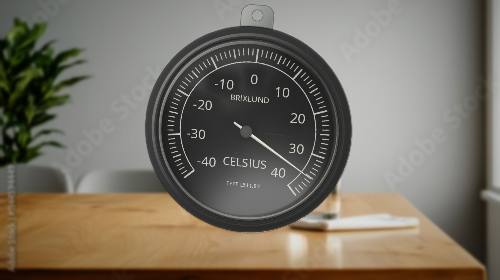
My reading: 35 °C
